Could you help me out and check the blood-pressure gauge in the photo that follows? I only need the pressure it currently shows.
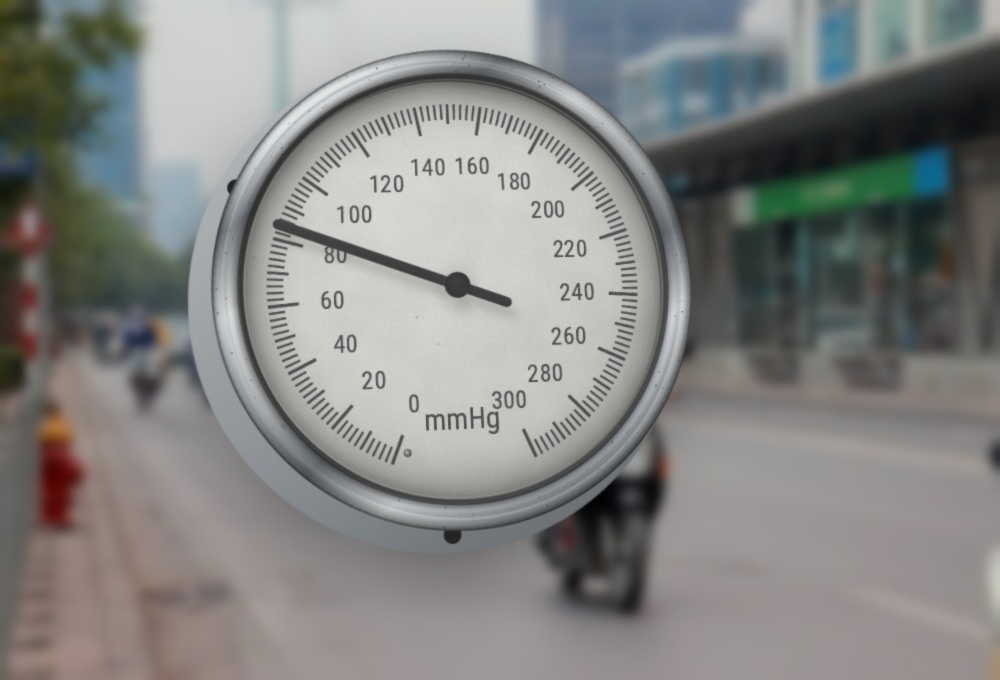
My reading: 84 mmHg
